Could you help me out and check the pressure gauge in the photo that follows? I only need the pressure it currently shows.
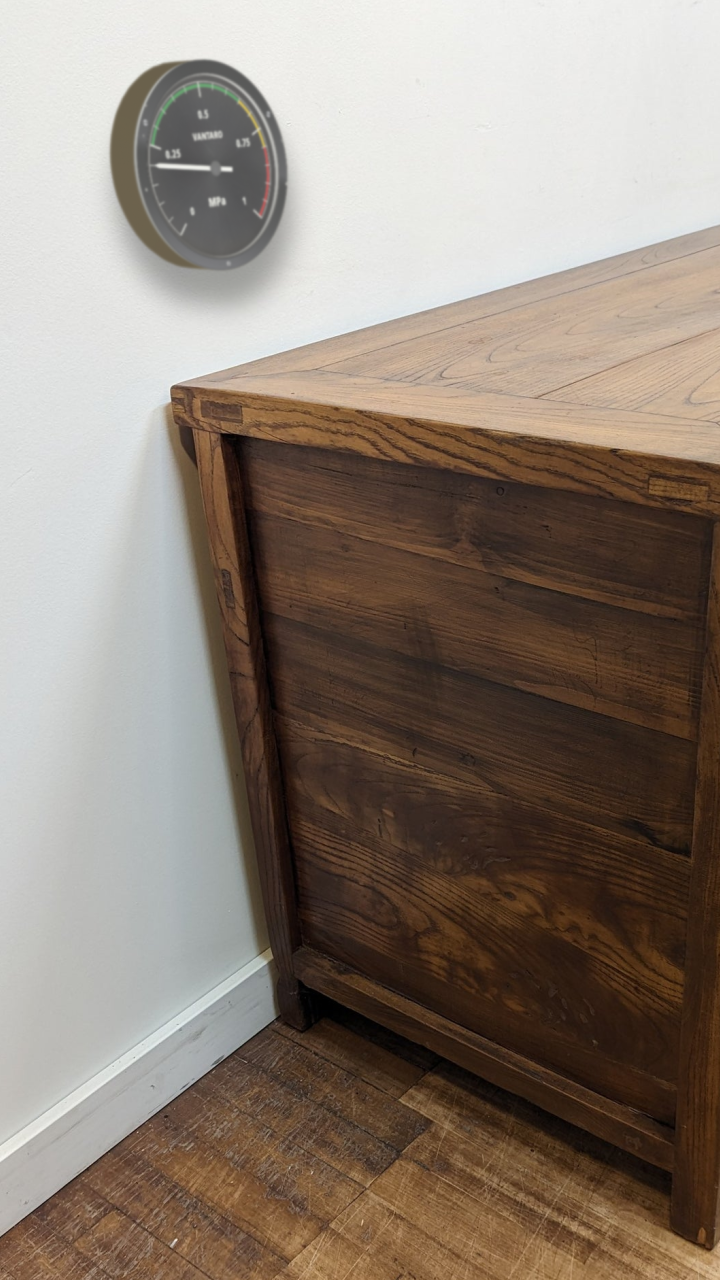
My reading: 0.2 MPa
